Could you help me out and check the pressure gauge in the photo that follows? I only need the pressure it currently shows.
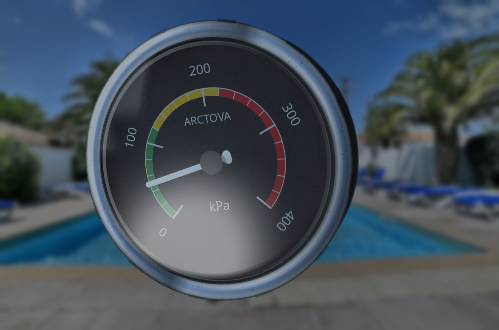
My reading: 50 kPa
